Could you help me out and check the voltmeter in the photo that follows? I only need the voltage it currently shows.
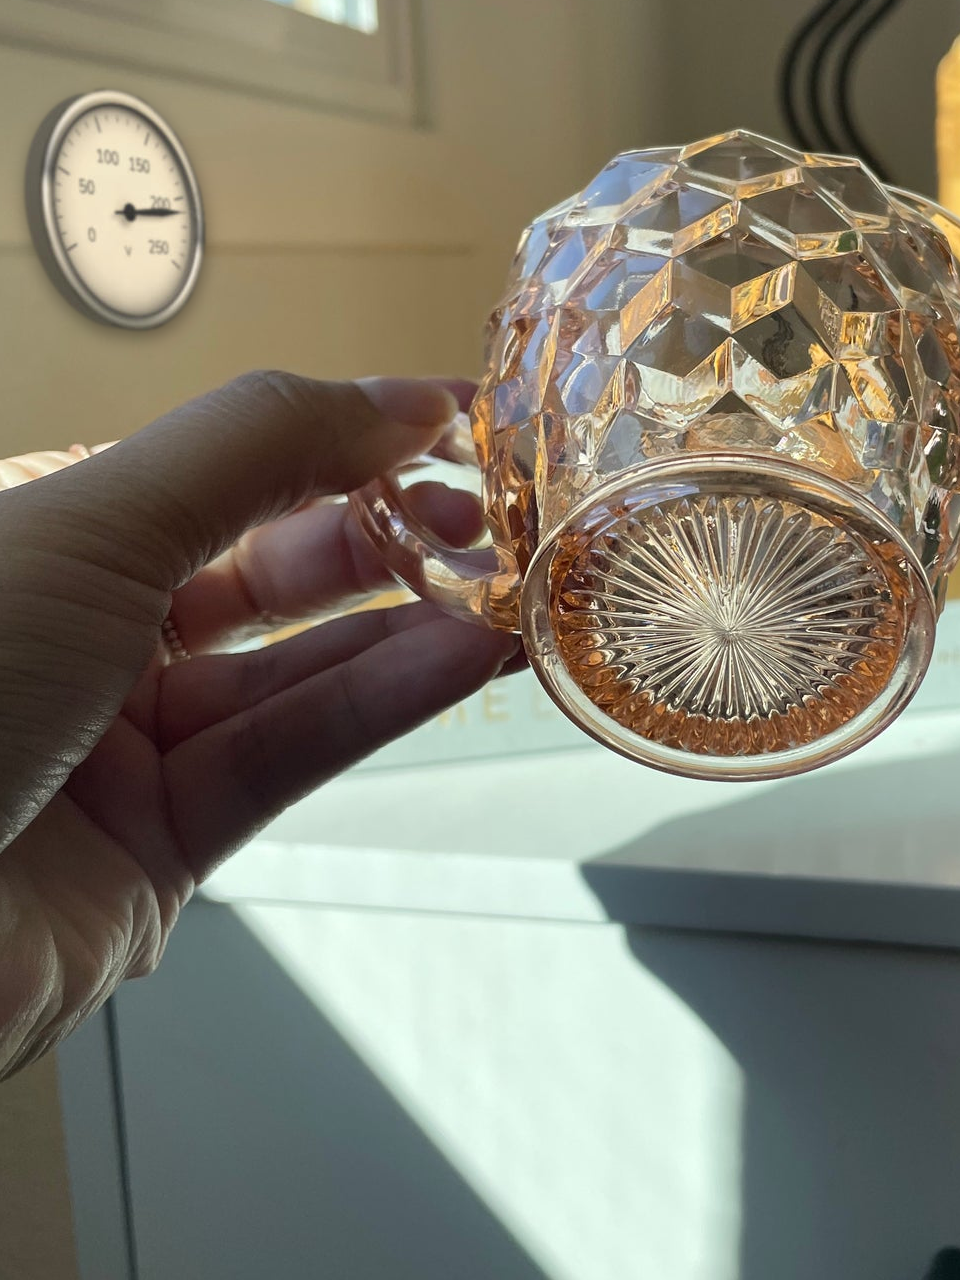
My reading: 210 V
